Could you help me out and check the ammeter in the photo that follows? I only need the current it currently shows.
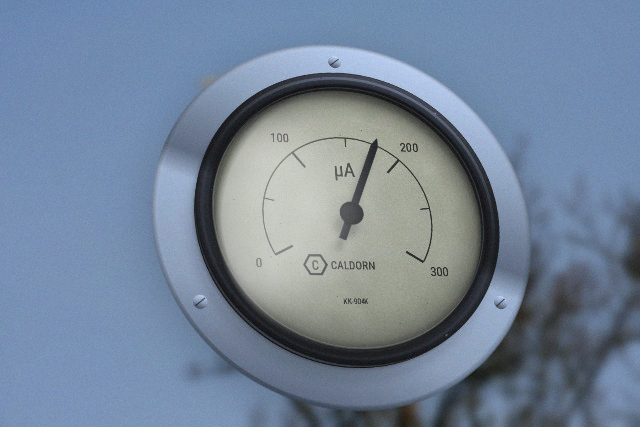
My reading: 175 µA
